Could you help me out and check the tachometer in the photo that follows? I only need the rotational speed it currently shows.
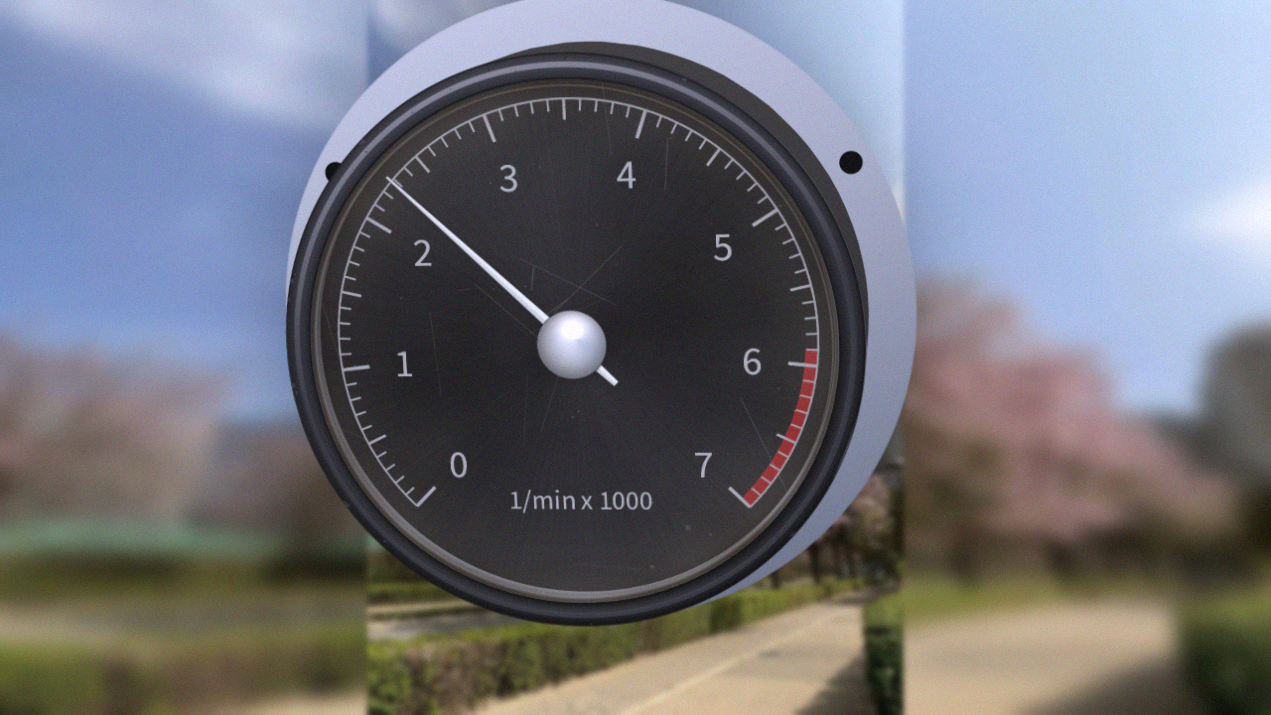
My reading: 2300 rpm
